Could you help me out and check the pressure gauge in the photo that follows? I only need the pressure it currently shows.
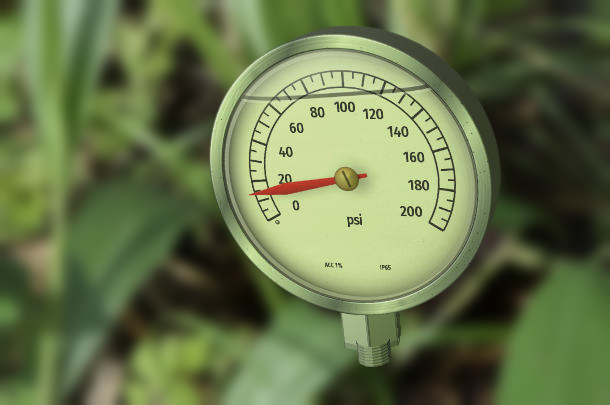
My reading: 15 psi
